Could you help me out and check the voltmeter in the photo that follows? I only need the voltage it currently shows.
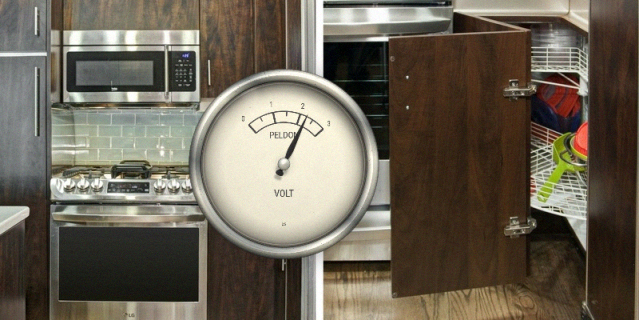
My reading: 2.25 V
